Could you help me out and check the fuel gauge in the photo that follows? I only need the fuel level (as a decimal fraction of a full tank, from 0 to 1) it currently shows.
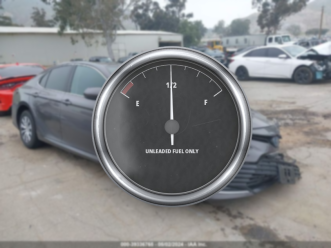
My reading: 0.5
